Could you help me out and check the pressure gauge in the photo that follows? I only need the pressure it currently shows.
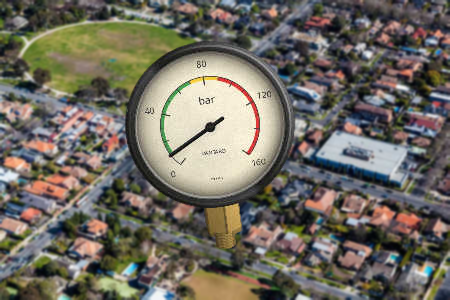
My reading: 10 bar
